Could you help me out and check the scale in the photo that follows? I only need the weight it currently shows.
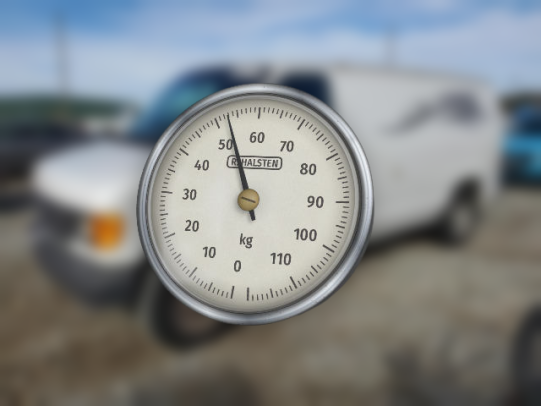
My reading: 53 kg
